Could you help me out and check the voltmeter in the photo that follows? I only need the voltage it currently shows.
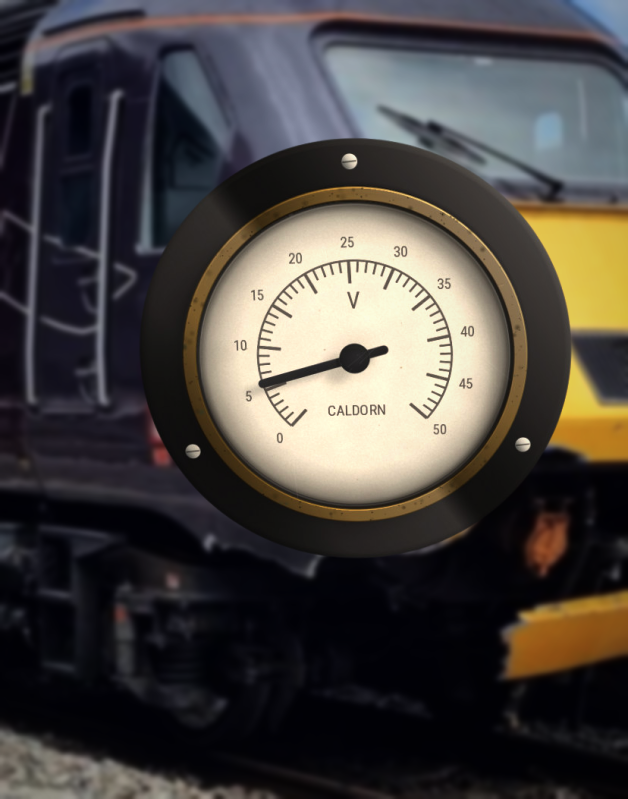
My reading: 6 V
